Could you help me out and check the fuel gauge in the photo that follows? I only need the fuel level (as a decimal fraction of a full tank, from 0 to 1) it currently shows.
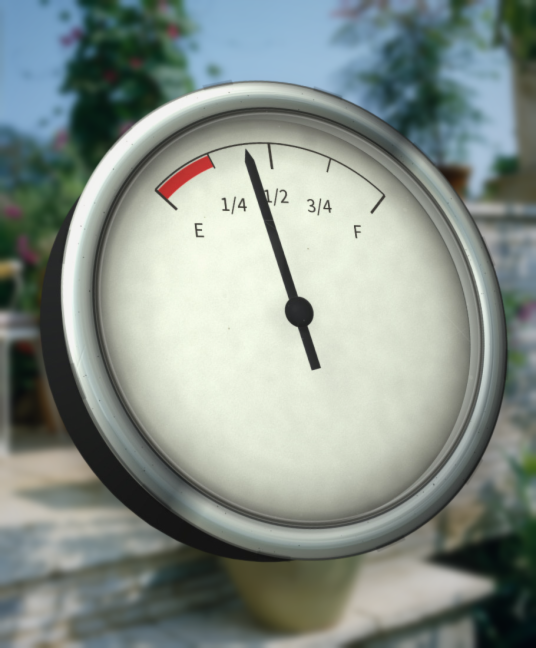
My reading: 0.375
